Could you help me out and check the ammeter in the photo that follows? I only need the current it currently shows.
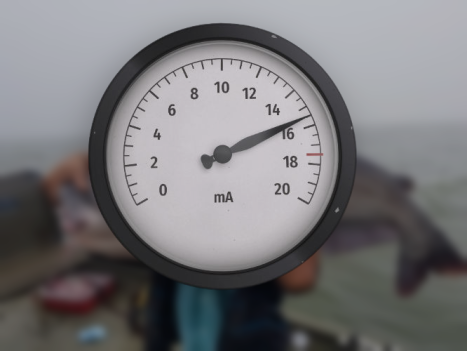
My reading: 15.5 mA
